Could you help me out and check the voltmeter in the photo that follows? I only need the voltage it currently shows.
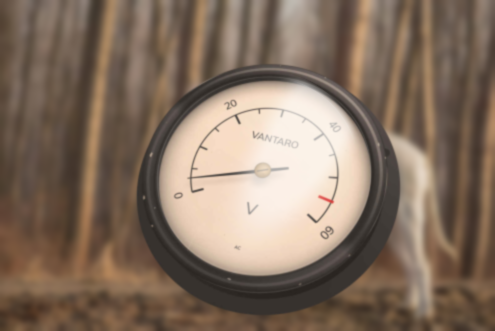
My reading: 2.5 V
